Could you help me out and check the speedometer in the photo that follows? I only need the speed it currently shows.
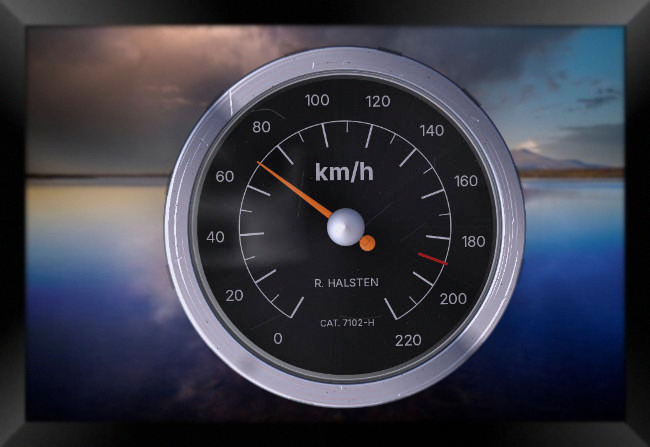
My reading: 70 km/h
